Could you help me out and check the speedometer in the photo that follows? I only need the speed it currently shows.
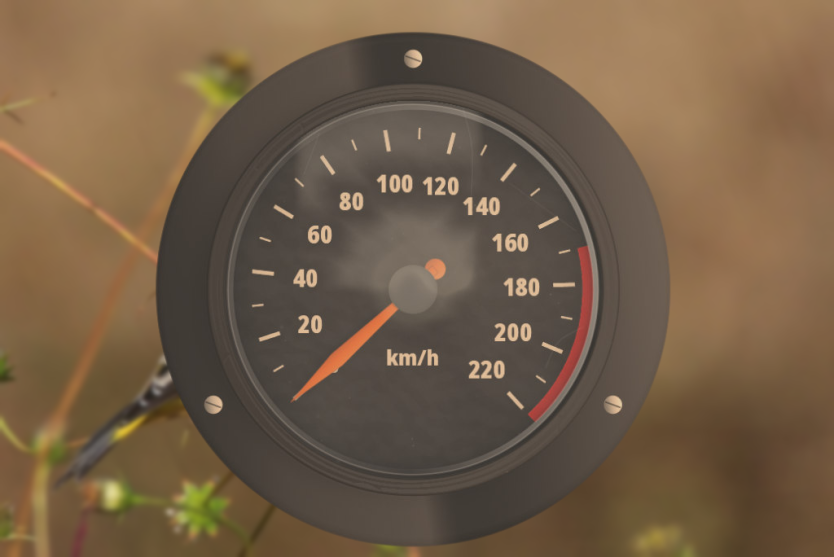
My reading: 0 km/h
